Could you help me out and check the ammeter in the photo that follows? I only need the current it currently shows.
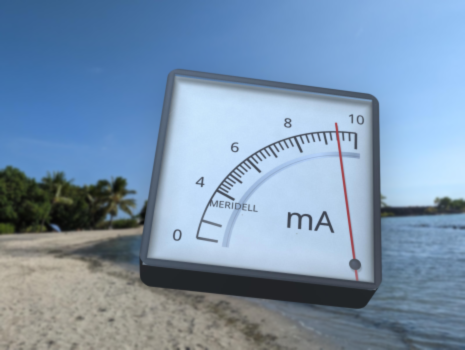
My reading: 9.4 mA
